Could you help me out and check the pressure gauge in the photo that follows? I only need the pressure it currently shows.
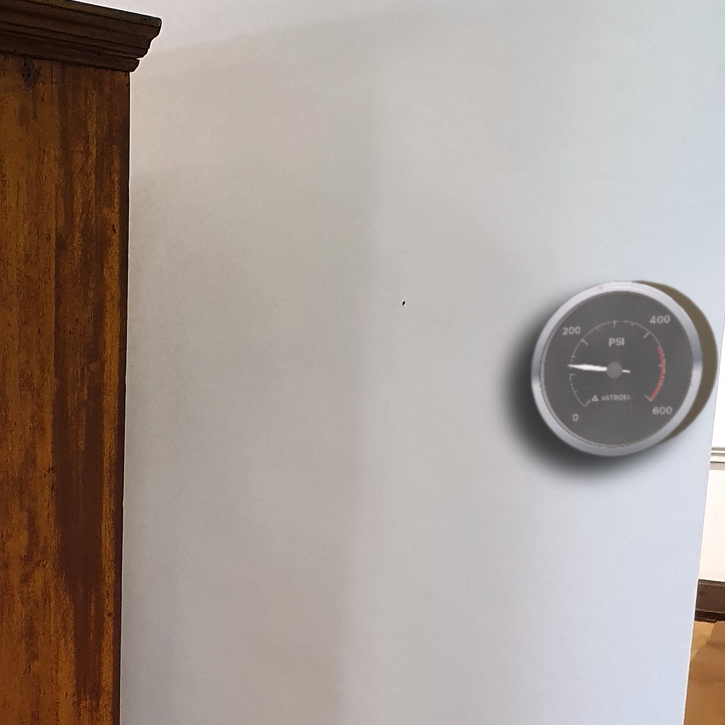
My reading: 125 psi
